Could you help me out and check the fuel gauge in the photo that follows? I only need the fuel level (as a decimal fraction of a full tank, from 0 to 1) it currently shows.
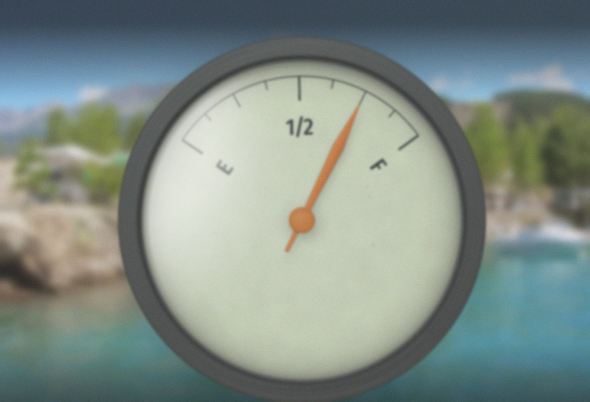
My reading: 0.75
